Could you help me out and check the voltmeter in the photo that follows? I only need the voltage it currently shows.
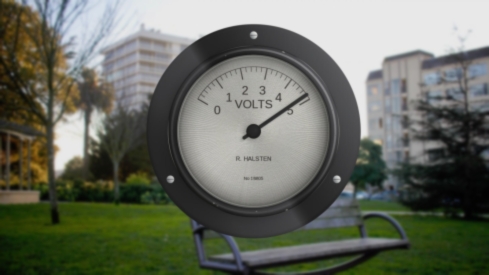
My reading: 4.8 V
